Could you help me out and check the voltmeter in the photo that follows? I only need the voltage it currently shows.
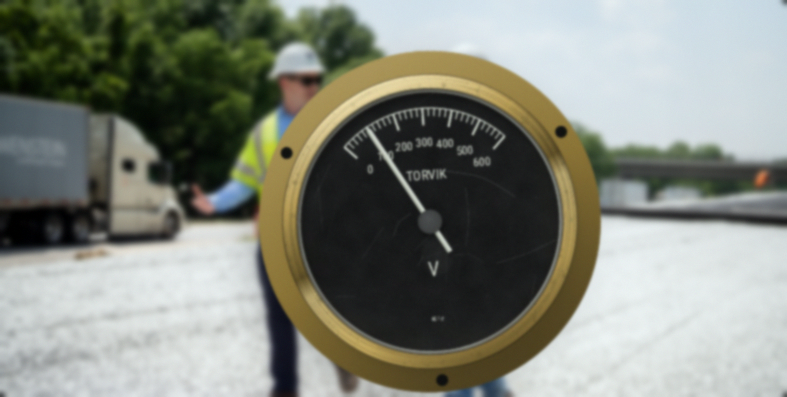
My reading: 100 V
